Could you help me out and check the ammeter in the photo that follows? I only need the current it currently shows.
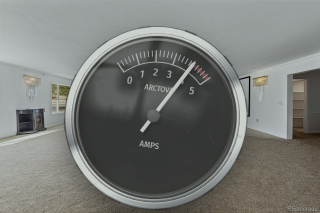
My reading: 4 A
